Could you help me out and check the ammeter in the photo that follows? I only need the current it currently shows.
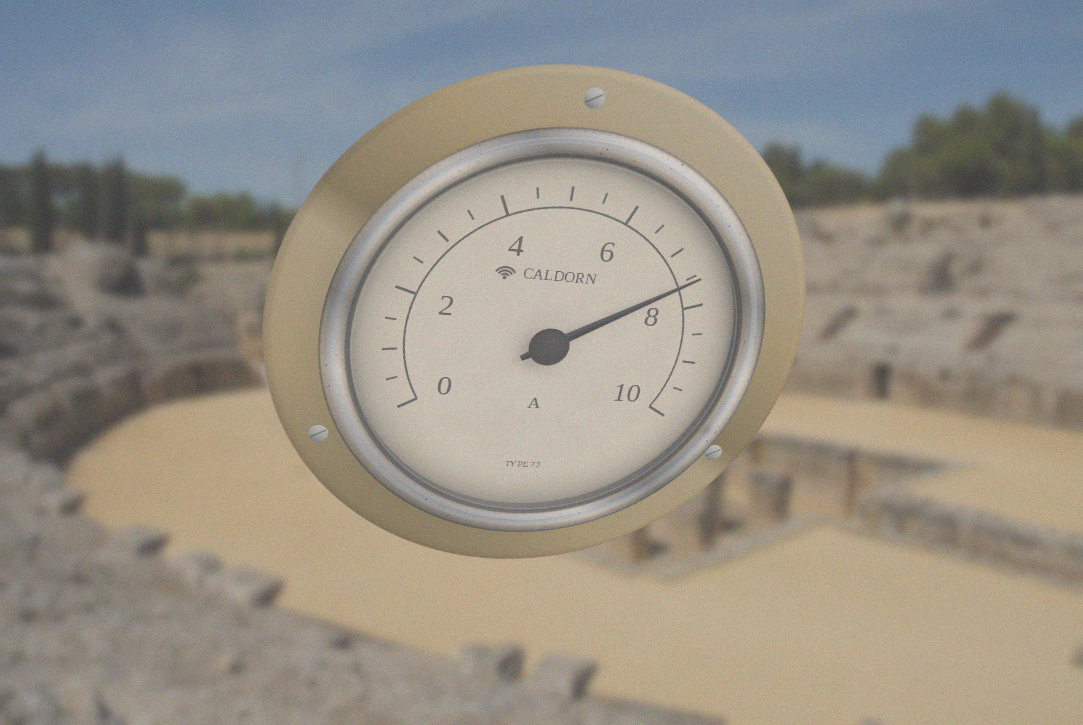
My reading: 7.5 A
